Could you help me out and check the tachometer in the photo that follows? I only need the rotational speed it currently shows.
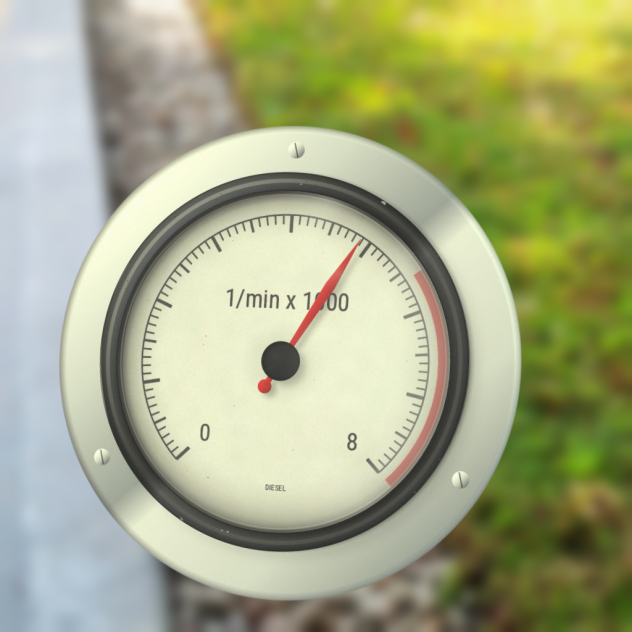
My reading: 4900 rpm
